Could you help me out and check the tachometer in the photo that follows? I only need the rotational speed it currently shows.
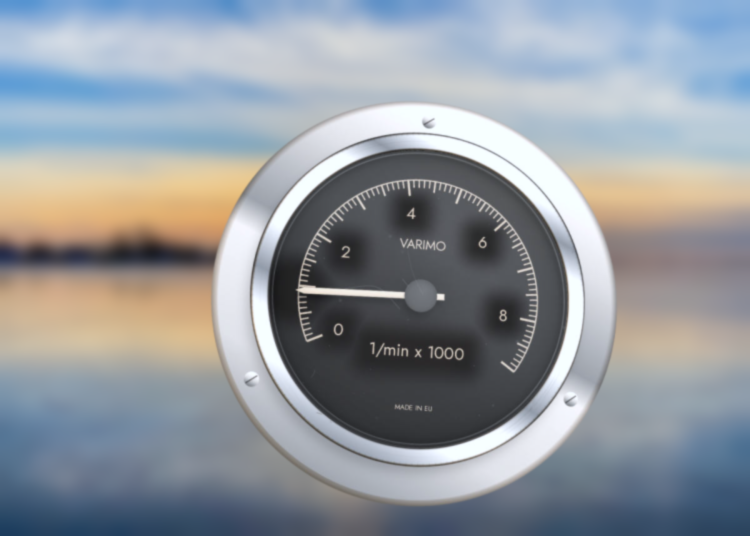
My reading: 900 rpm
